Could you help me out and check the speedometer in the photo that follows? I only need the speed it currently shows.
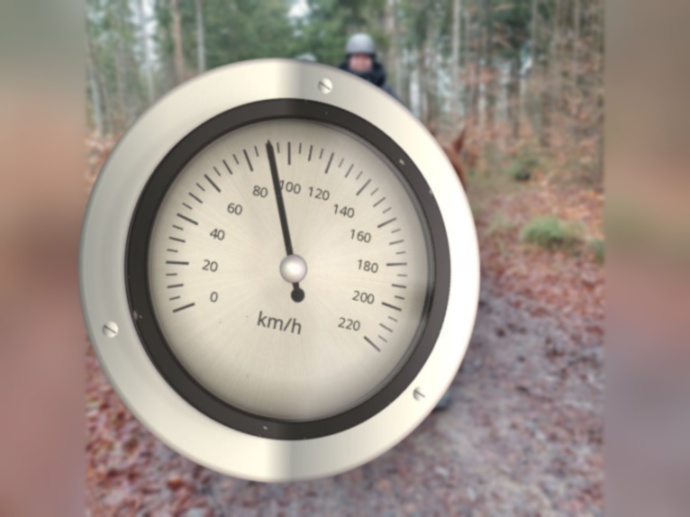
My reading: 90 km/h
